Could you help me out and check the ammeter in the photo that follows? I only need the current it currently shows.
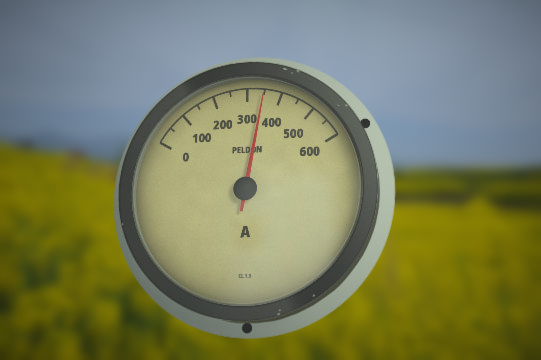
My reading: 350 A
